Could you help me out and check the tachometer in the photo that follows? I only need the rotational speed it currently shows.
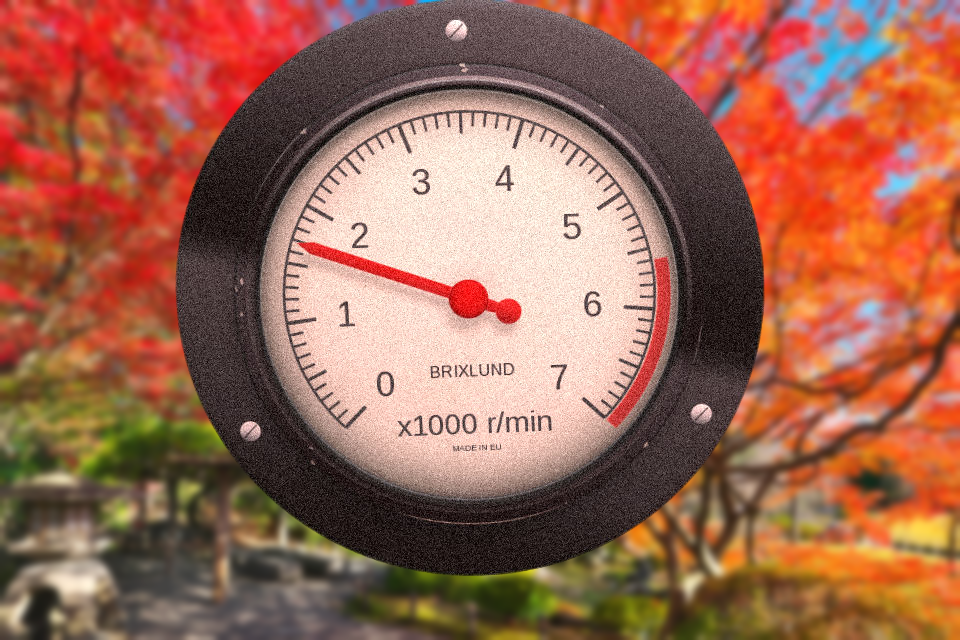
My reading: 1700 rpm
